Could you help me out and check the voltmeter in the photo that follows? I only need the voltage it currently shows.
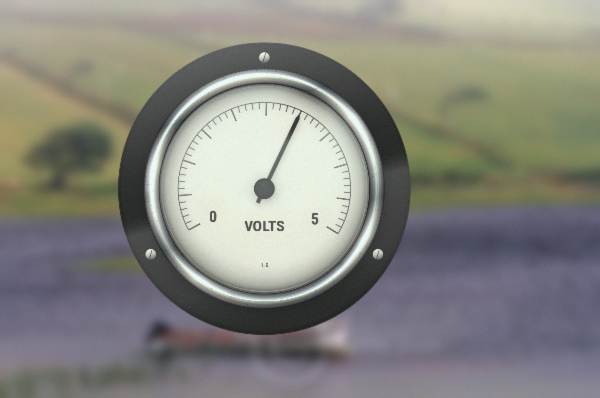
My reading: 3 V
